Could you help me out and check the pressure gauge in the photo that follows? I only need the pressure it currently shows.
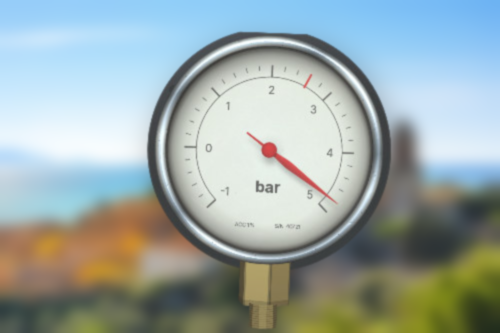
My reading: 4.8 bar
